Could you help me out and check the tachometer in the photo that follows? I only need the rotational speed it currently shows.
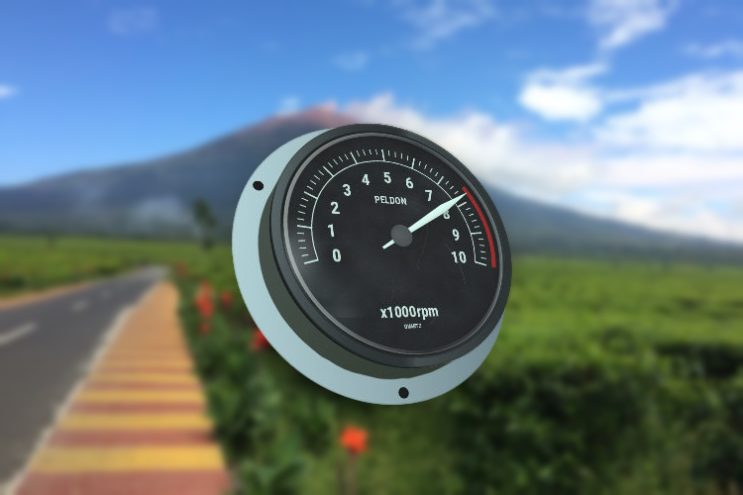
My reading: 7800 rpm
